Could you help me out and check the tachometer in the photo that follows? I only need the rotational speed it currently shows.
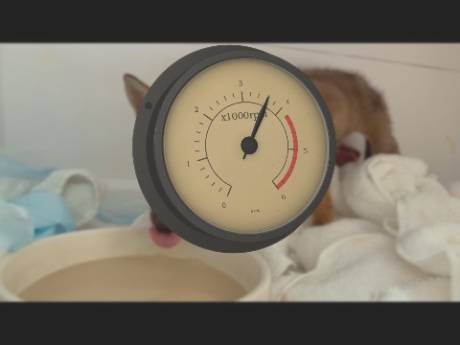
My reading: 3600 rpm
